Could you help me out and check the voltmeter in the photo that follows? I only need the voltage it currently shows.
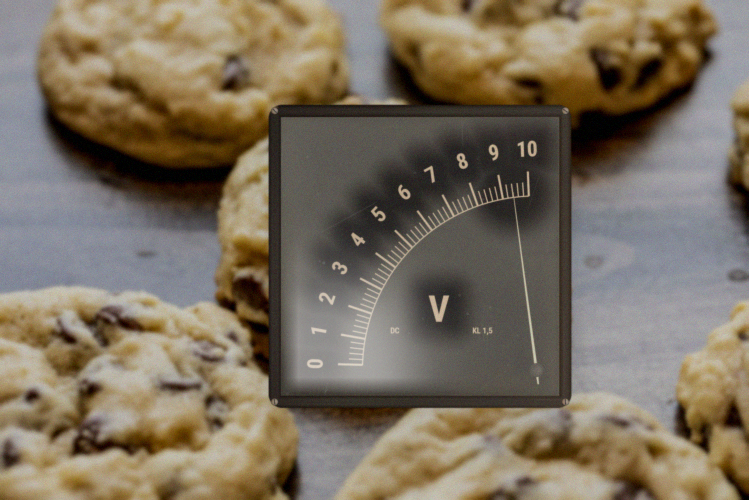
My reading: 9.4 V
